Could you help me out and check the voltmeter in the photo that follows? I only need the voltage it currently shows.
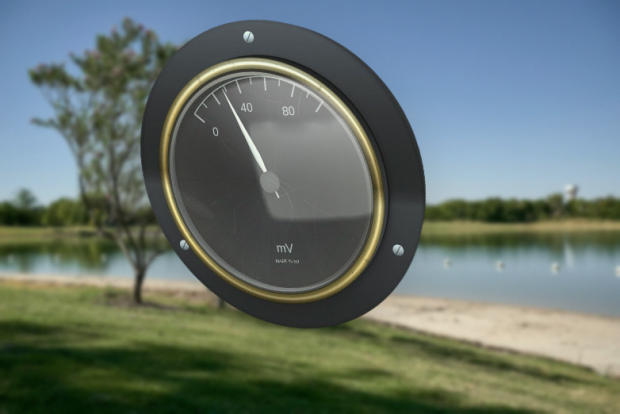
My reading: 30 mV
